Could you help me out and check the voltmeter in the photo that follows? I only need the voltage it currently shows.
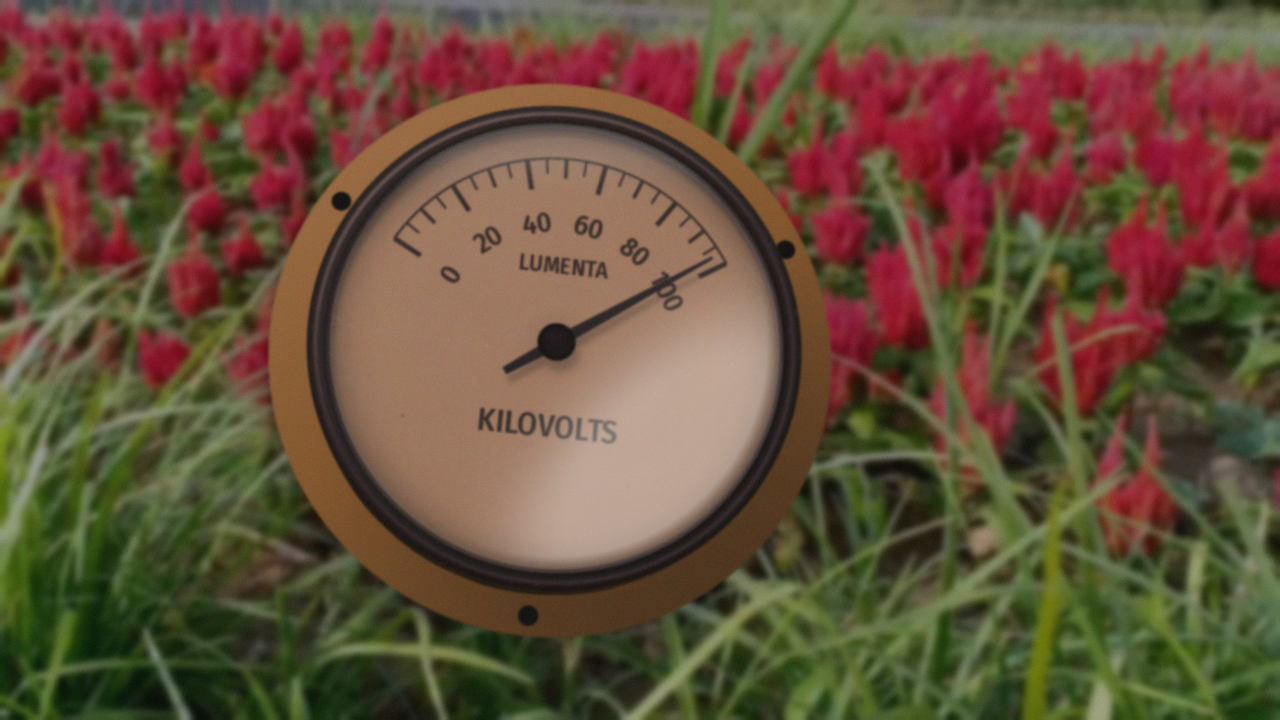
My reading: 97.5 kV
